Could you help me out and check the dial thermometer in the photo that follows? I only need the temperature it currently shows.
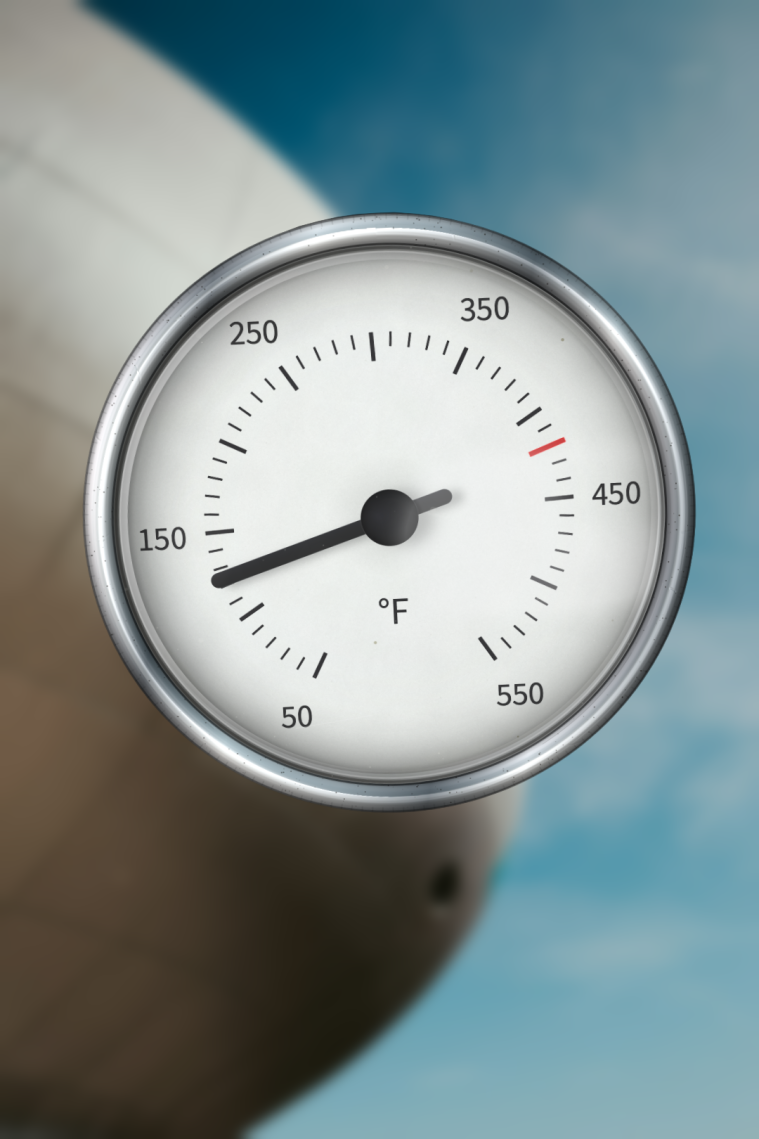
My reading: 125 °F
